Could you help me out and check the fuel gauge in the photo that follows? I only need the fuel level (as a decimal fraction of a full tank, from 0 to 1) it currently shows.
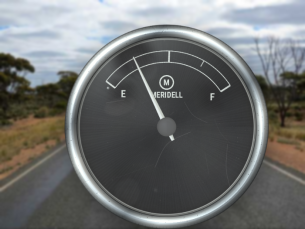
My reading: 0.25
